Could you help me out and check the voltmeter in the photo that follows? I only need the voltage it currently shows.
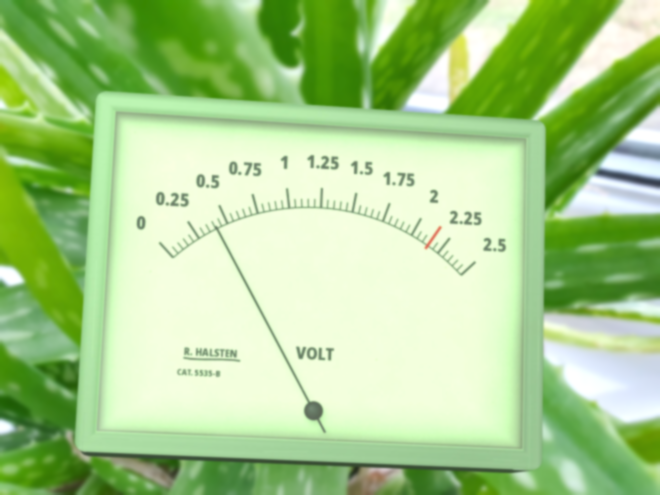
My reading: 0.4 V
